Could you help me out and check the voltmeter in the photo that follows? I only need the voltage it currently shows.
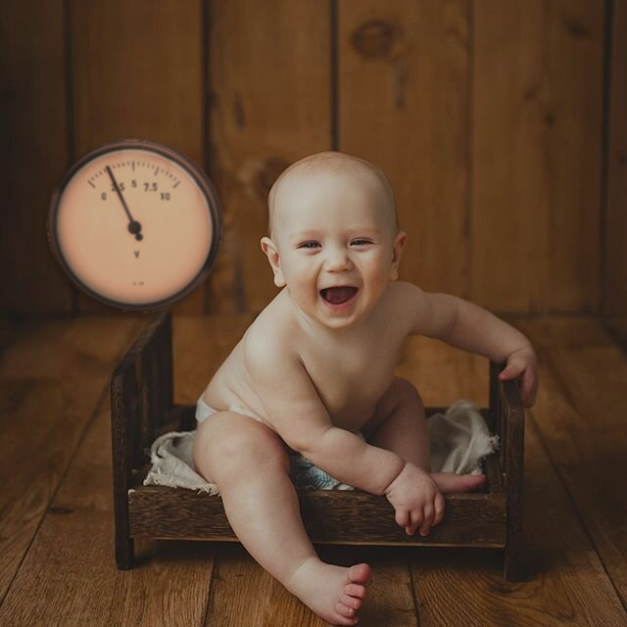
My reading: 2.5 V
